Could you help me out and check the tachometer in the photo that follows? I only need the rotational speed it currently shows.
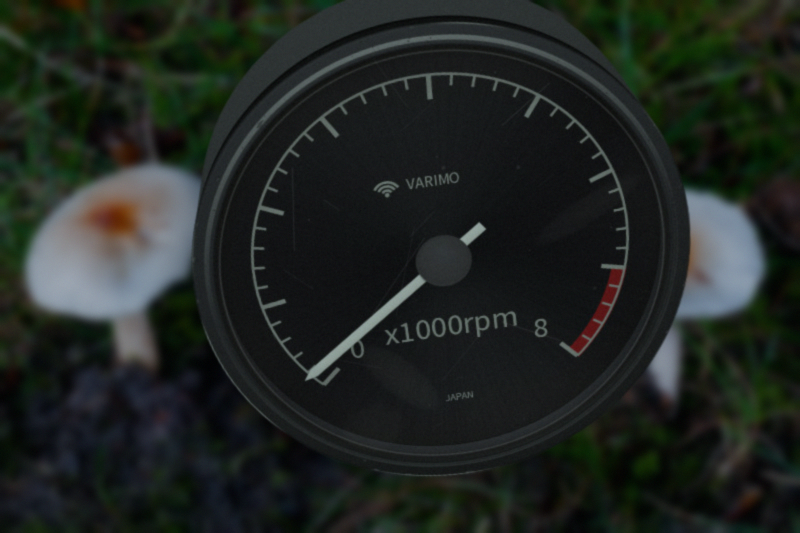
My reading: 200 rpm
